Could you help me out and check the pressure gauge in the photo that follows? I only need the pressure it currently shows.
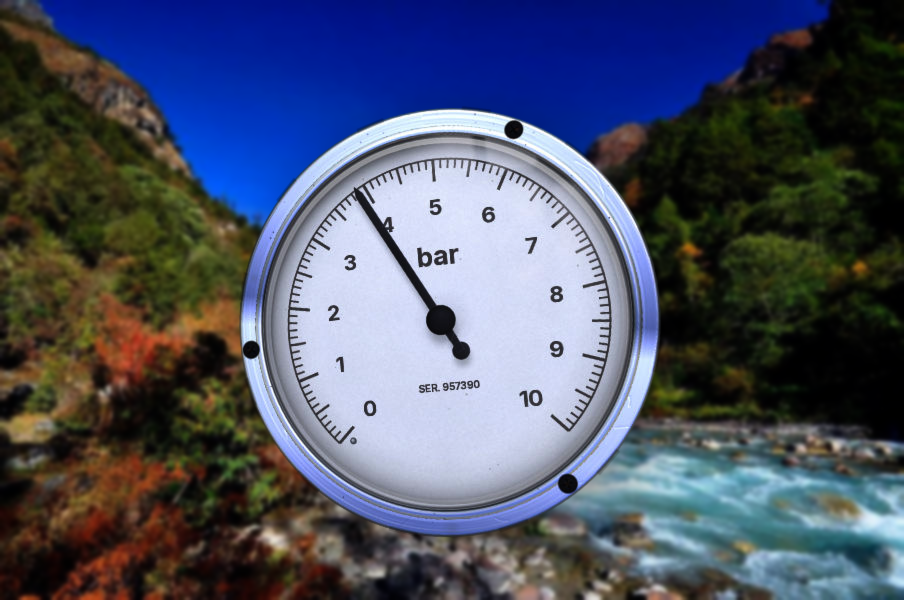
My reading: 3.9 bar
